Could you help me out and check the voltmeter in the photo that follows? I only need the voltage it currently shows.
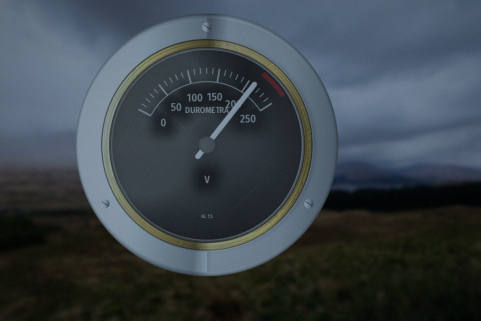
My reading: 210 V
